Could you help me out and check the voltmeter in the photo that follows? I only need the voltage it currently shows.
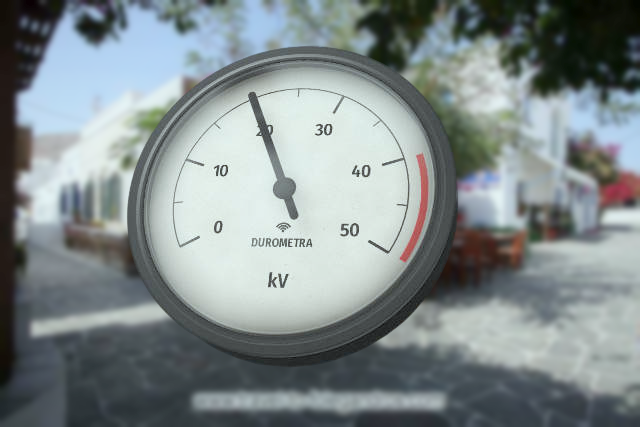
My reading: 20 kV
